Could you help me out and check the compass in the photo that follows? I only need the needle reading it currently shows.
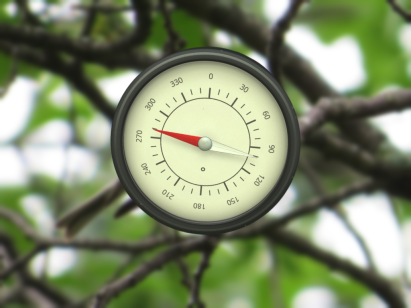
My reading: 280 °
